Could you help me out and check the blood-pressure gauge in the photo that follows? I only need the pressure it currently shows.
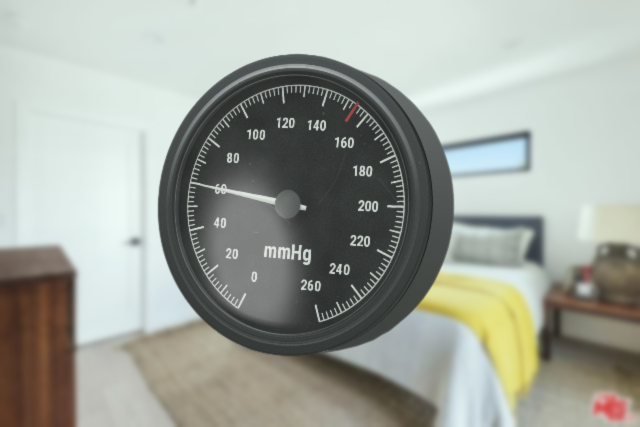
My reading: 60 mmHg
